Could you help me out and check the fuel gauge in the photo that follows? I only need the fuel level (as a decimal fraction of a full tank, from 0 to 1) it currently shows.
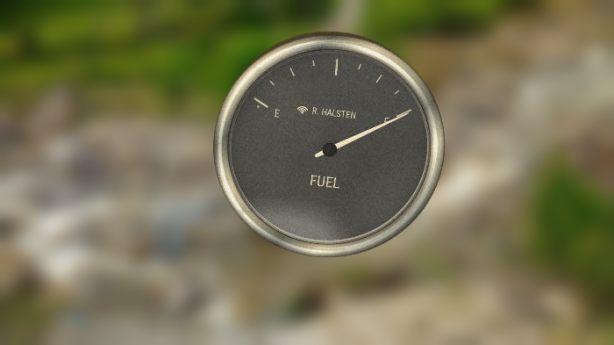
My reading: 1
